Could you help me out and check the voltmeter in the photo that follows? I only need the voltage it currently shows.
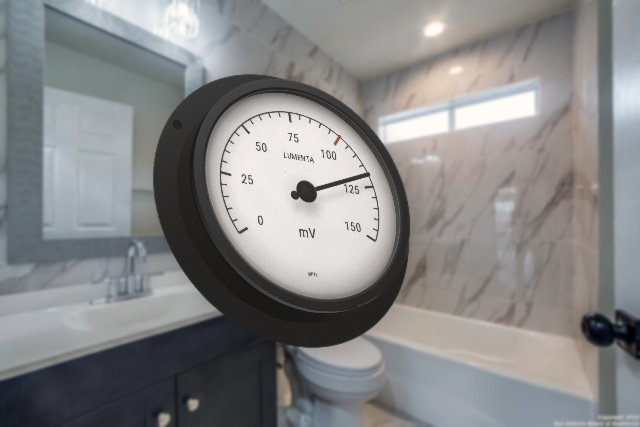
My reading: 120 mV
